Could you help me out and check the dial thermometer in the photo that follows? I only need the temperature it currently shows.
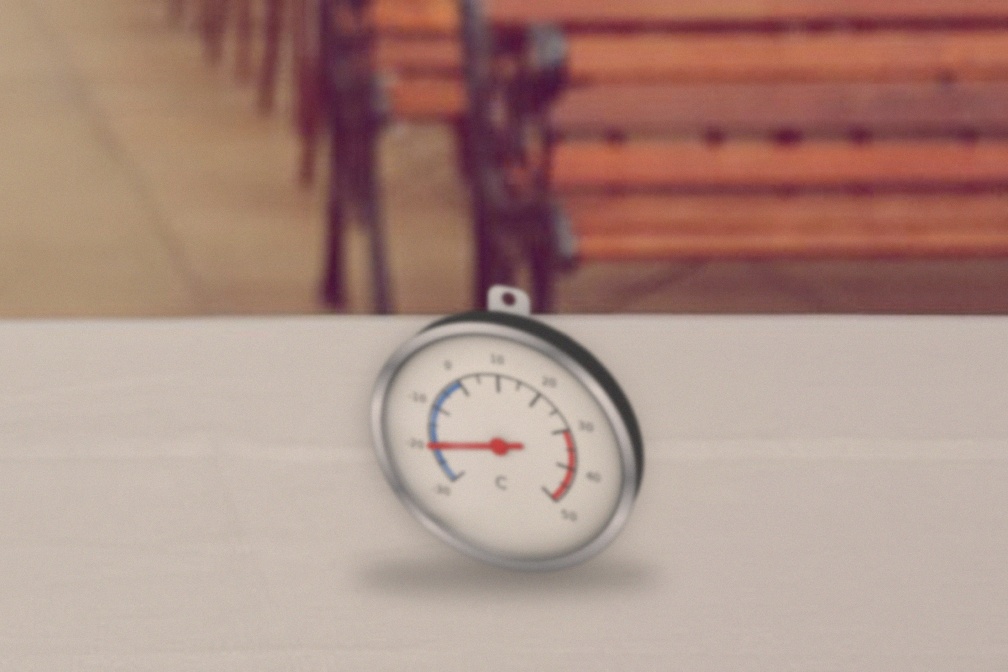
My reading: -20 °C
